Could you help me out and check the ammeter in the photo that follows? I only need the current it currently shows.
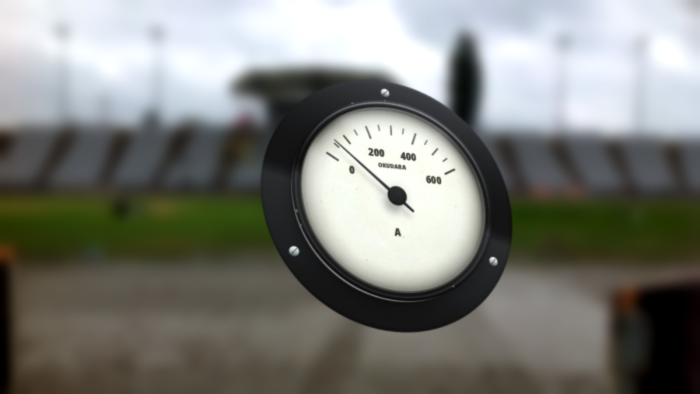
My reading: 50 A
